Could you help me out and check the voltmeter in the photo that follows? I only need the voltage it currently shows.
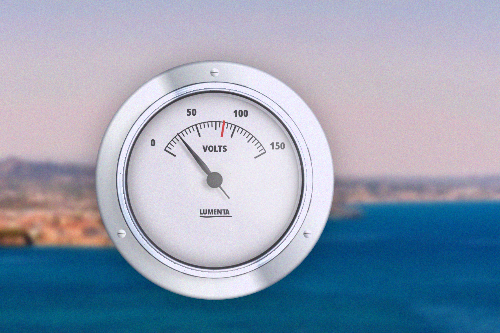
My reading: 25 V
